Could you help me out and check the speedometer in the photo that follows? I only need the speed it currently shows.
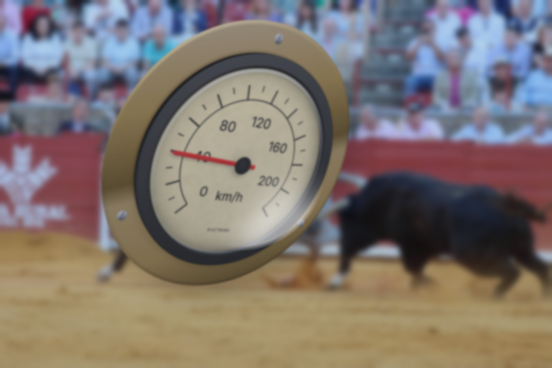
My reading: 40 km/h
